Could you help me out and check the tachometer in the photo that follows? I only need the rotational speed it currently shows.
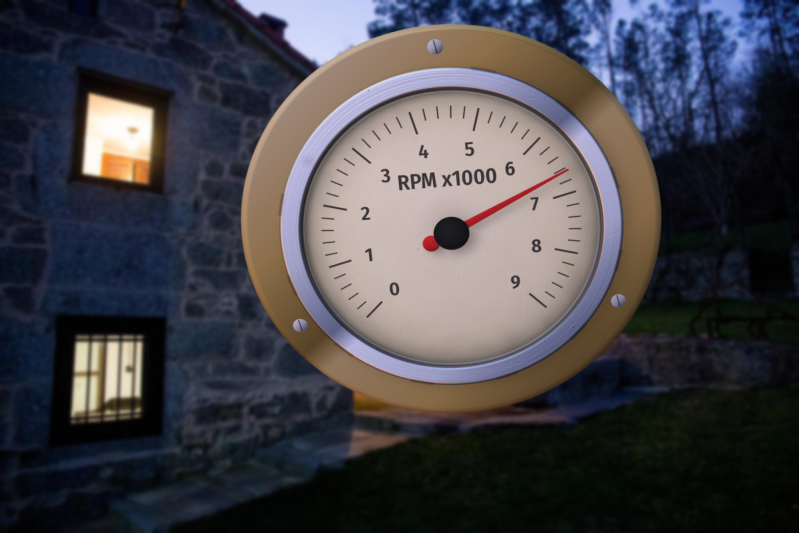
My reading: 6600 rpm
